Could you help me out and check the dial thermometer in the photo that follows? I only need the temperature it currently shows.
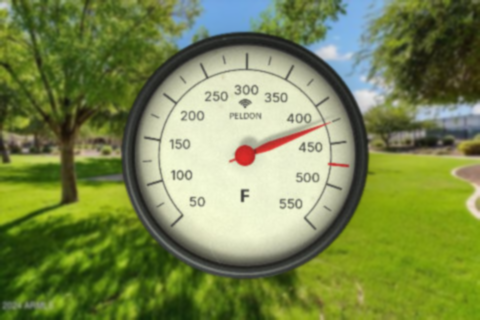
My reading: 425 °F
